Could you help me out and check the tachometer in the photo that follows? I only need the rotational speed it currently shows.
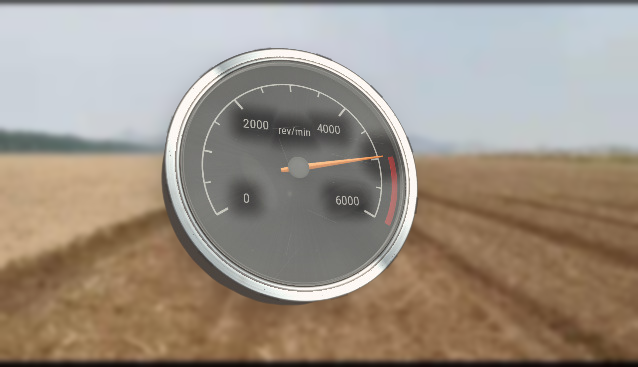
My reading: 5000 rpm
